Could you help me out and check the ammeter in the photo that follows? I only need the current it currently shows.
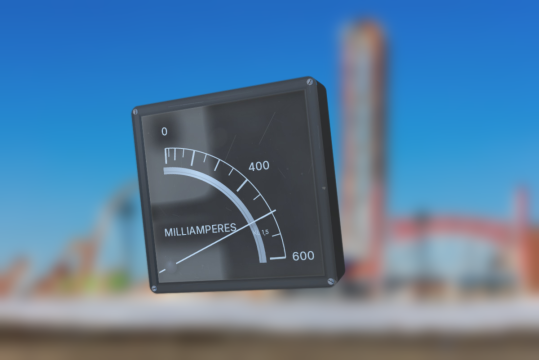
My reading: 500 mA
